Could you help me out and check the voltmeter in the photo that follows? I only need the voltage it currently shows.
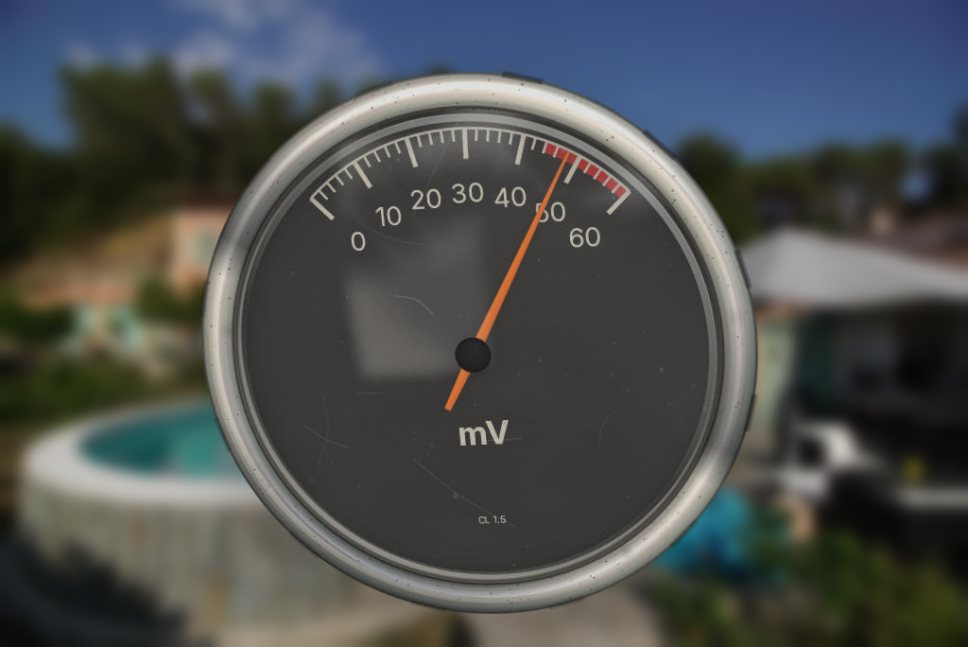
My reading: 48 mV
